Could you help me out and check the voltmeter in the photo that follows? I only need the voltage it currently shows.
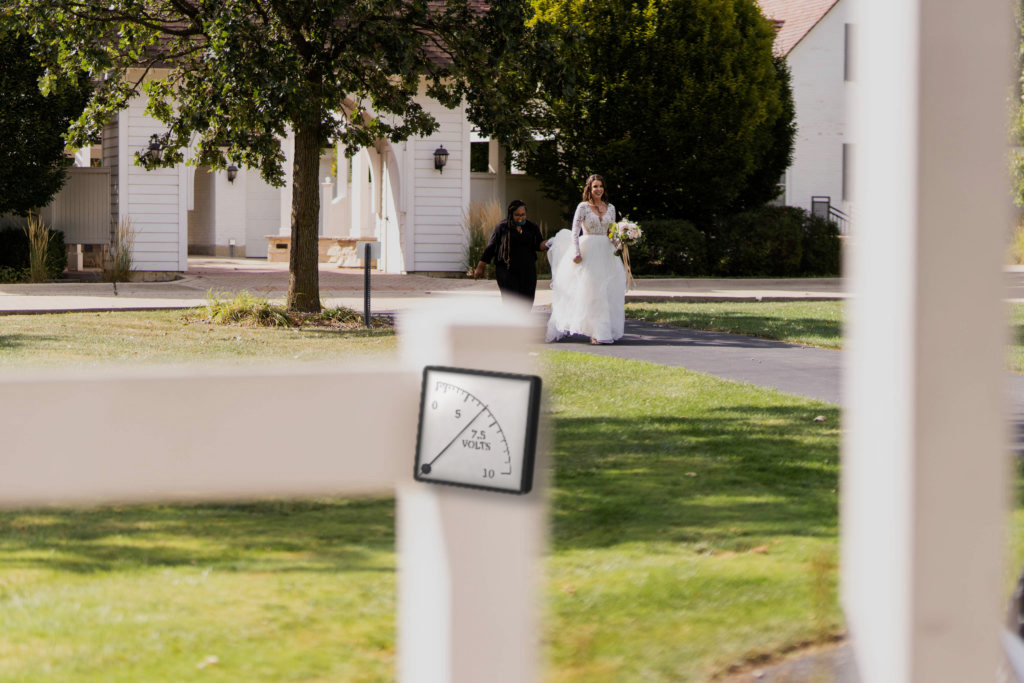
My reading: 6.5 V
